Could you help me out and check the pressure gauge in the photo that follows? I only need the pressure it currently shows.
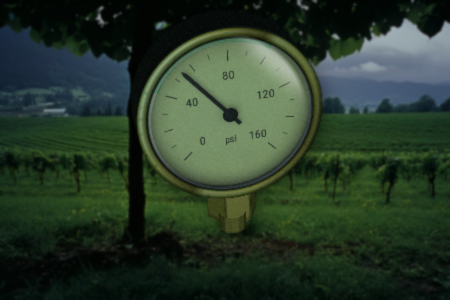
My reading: 55 psi
